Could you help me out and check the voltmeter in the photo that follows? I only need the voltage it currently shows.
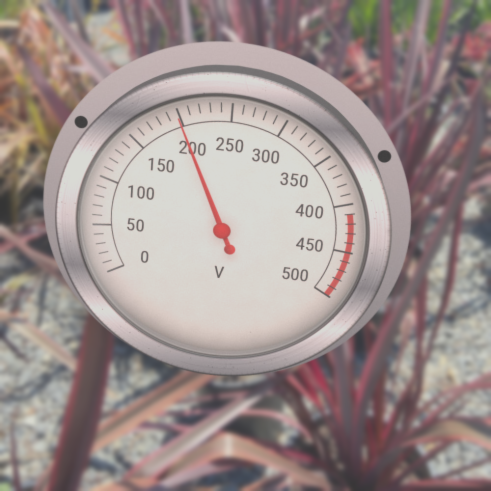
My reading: 200 V
